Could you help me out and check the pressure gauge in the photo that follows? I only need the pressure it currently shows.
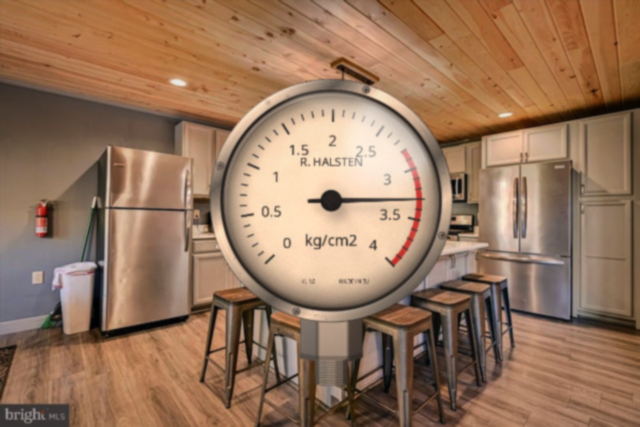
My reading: 3.3 kg/cm²
